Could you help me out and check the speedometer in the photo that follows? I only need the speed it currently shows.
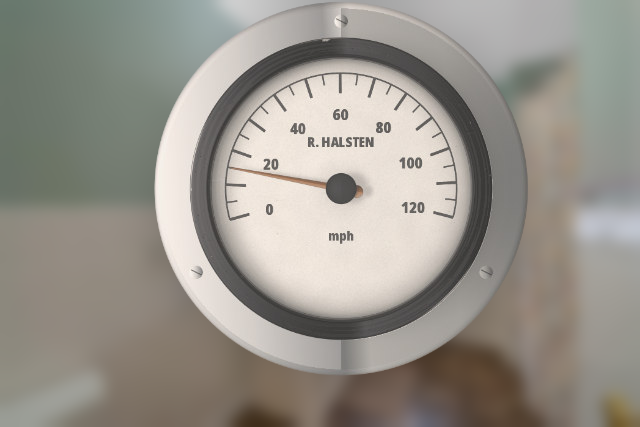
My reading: 15 mph
